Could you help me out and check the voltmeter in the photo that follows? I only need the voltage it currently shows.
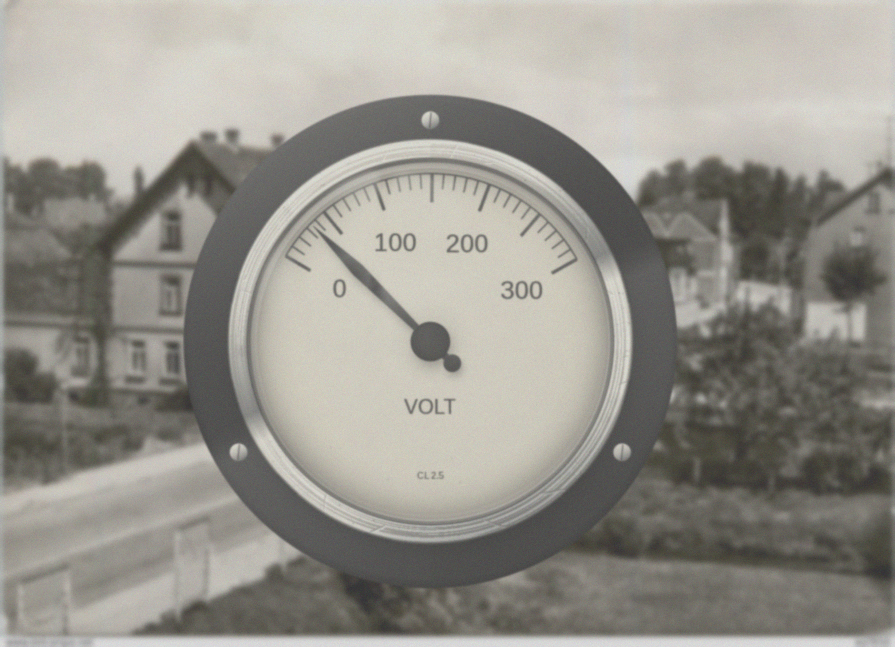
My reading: 35 V
